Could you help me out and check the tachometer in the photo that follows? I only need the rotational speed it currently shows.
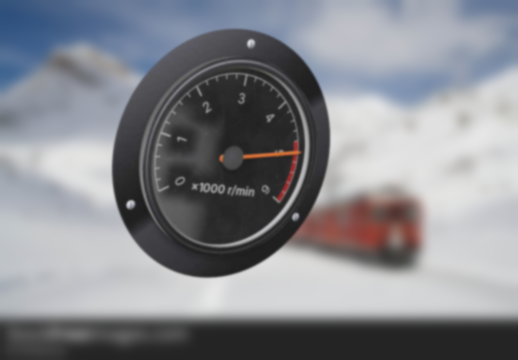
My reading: 5000 rpm
